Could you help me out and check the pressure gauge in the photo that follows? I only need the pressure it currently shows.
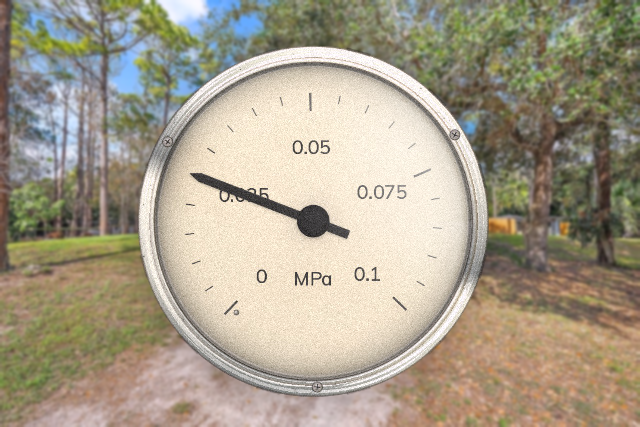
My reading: 0.025 MPa
